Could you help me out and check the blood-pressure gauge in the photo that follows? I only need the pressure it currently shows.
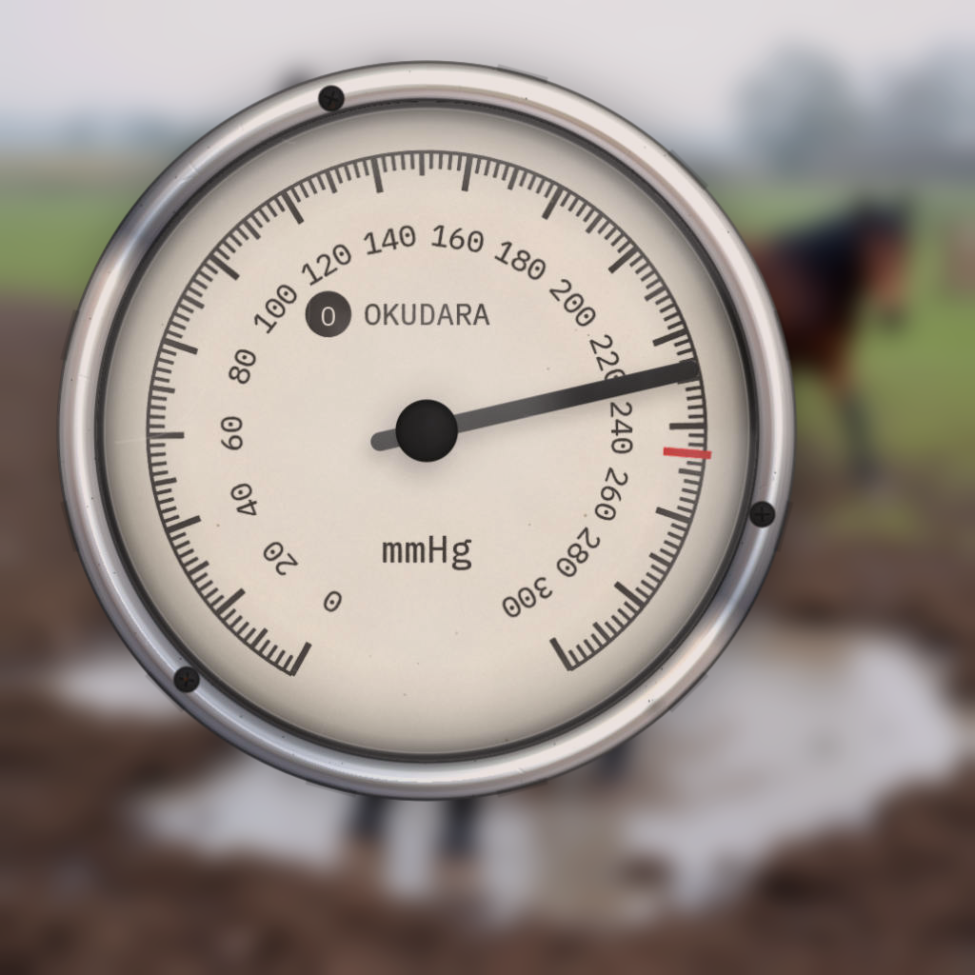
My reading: 228 mmHg
